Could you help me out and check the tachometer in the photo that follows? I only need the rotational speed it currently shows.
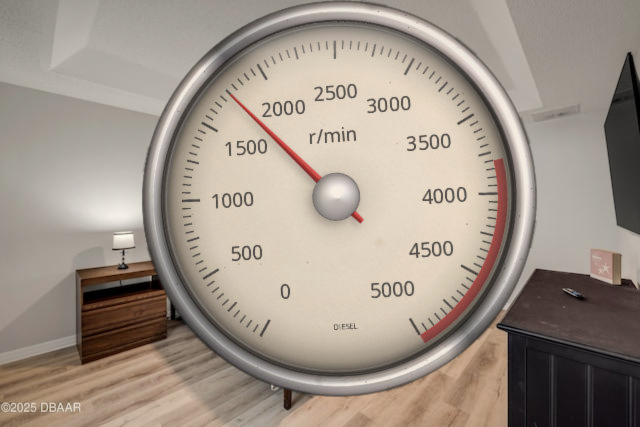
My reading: 1750 rpm
